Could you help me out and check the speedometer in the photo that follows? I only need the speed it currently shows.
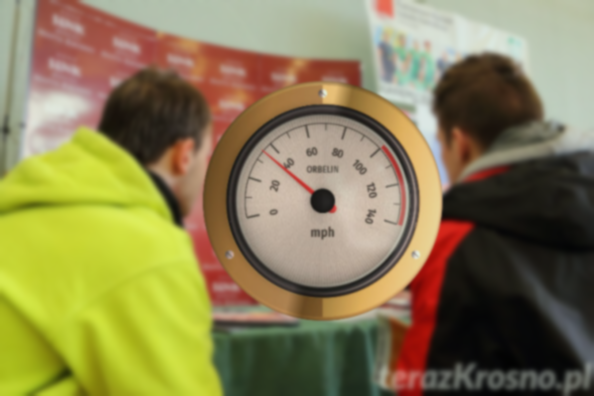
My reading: 35 mph
